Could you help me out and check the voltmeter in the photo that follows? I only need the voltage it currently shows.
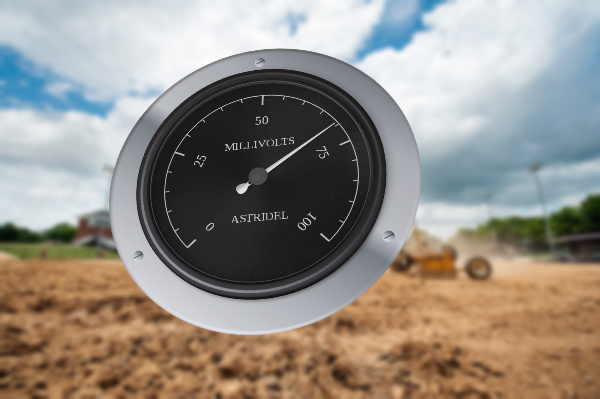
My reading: 70 mV
